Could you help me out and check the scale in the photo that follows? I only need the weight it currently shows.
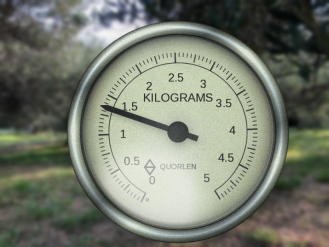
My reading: 1.35 kg
